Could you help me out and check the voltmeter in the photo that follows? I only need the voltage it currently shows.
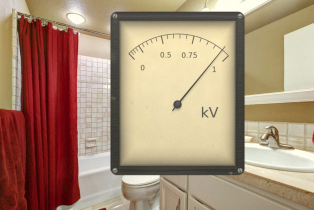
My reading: 0.95 kV
